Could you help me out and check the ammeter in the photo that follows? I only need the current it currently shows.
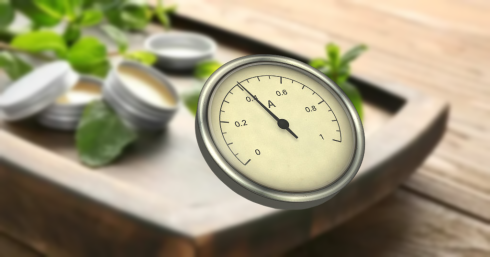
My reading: 0.4 A
